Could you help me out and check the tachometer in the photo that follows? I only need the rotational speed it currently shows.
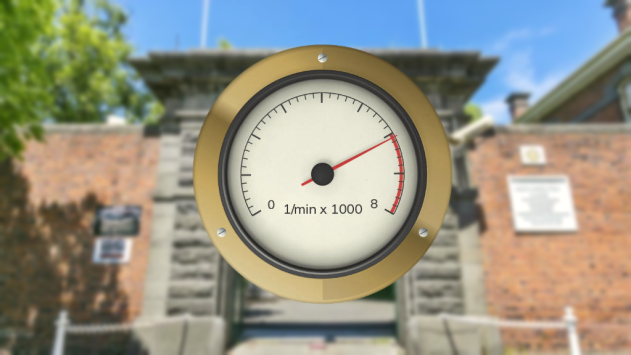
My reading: 6100 rpm
